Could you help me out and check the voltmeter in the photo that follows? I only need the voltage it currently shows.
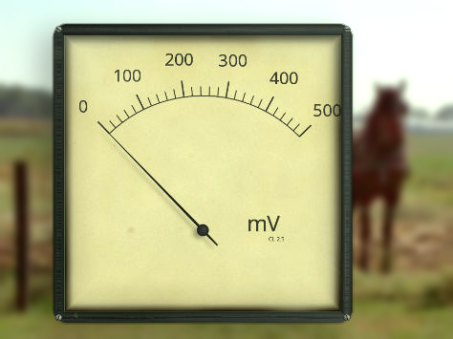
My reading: 0 mV
